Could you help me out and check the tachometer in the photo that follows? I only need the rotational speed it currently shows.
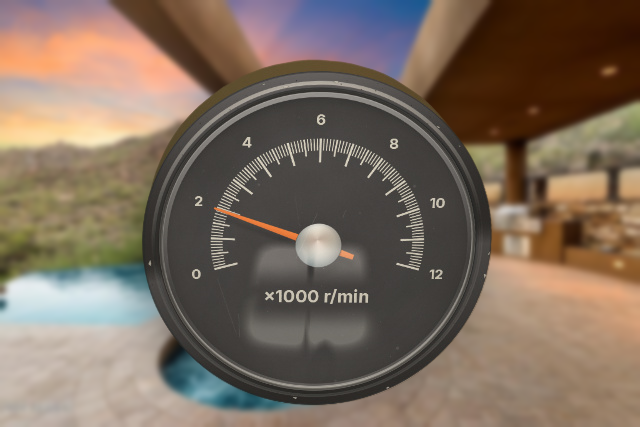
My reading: 2000 rpm
